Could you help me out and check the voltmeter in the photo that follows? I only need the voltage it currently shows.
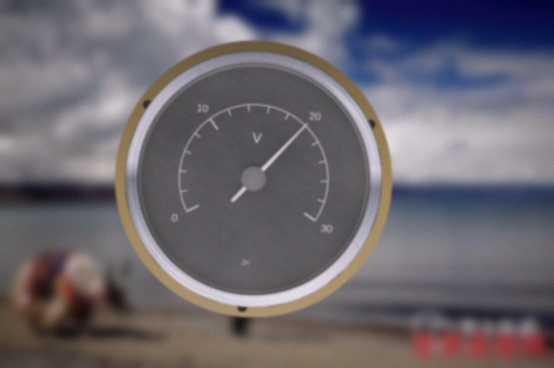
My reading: 20 V
